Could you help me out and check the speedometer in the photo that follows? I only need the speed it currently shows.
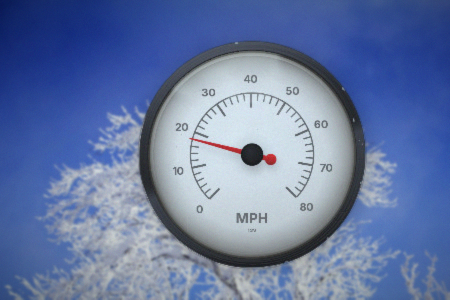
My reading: 18 mph
